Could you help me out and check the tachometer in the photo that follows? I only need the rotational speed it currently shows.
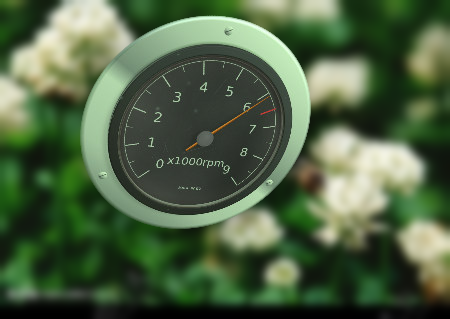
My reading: 6000 rpm
